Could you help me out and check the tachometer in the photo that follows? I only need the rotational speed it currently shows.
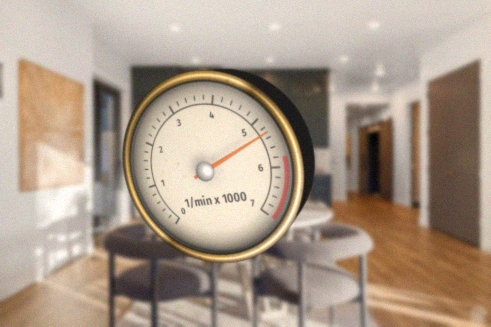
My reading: 5300 rpm
